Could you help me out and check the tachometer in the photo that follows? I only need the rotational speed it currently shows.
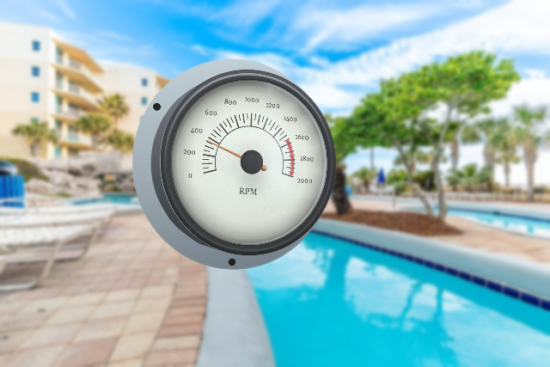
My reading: 350 rpm
